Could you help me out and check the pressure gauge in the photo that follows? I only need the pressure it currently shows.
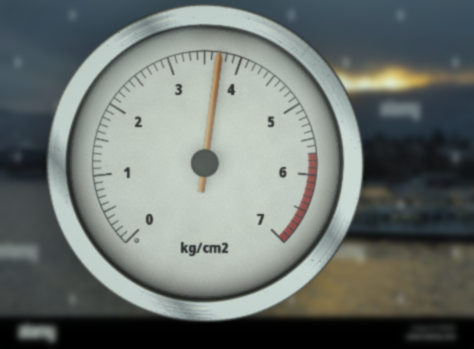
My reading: 3.7 kg/cm²
